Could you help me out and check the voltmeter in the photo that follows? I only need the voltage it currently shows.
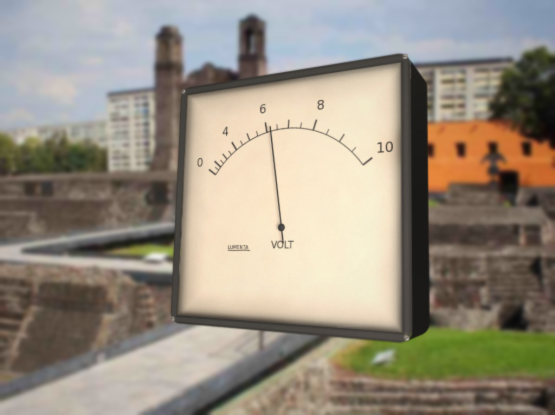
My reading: 6.25 V
